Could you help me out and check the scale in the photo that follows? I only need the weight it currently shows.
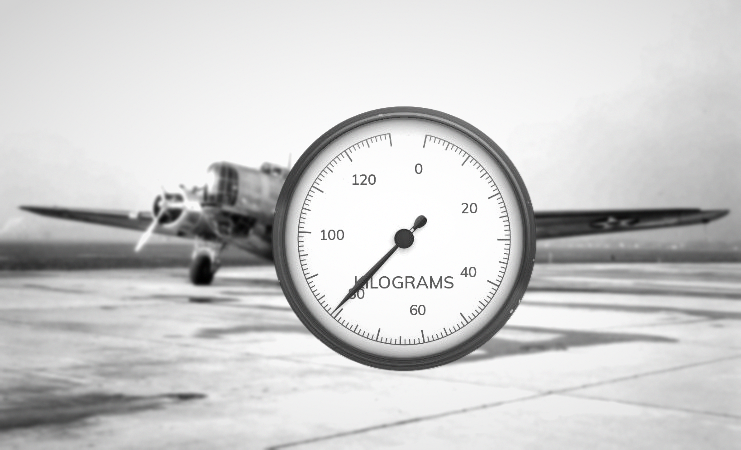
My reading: 81 kg
